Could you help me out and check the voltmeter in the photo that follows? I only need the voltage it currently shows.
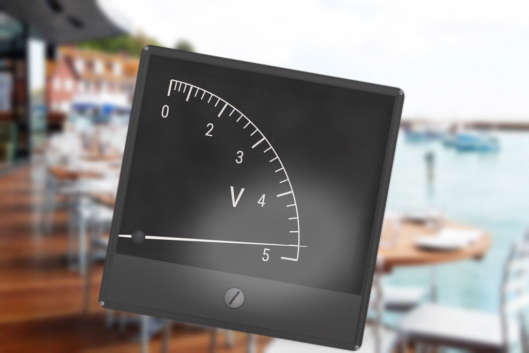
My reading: 4.8 V
